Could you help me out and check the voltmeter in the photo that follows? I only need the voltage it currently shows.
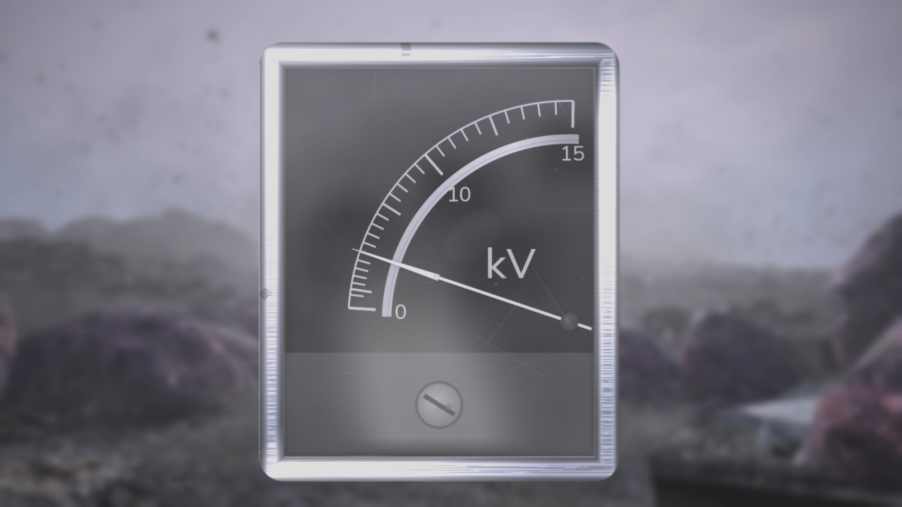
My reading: 5 kV
